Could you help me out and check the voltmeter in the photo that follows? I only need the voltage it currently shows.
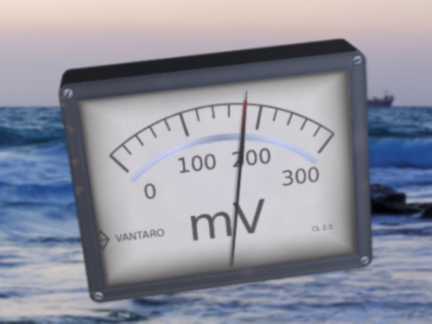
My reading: 180 mV
